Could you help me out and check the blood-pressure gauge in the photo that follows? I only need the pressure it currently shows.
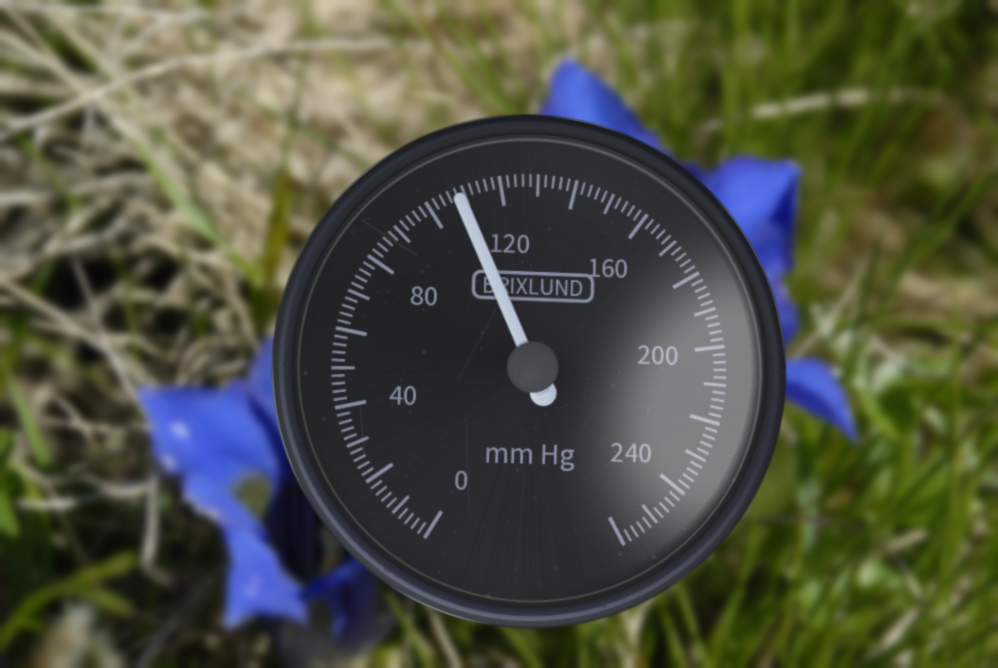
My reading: 108 mmHg
